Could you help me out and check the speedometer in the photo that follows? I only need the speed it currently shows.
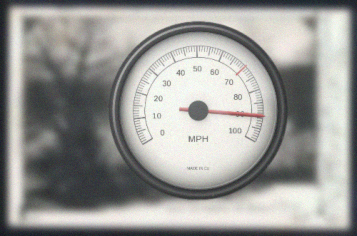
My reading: 90 mph
